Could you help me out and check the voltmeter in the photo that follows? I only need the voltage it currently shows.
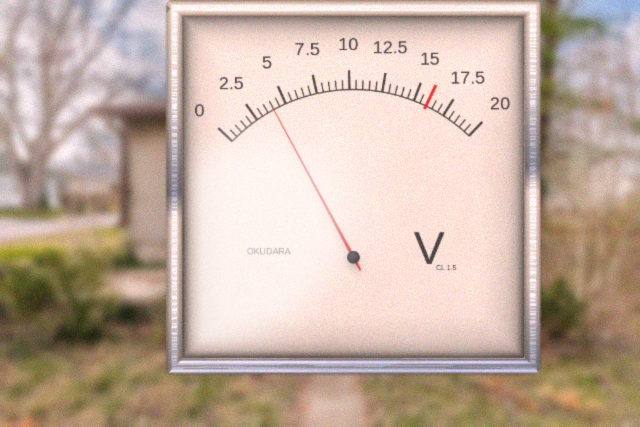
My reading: 4 V
